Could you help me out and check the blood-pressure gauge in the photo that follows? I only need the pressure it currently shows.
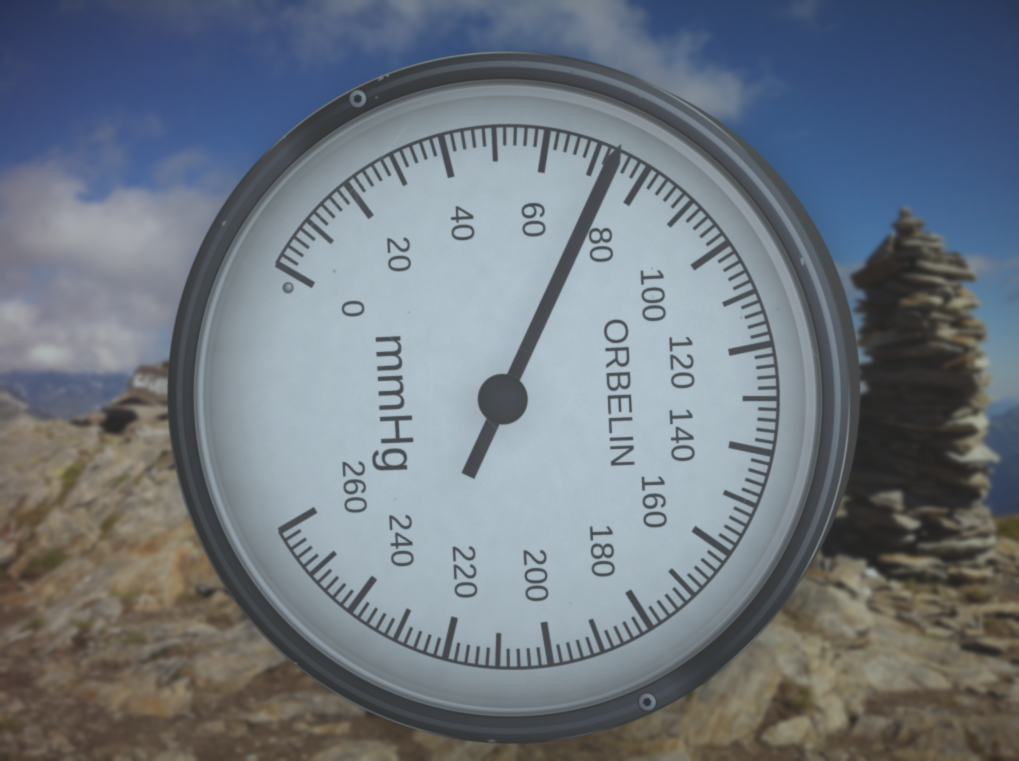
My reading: 74 mmHg
